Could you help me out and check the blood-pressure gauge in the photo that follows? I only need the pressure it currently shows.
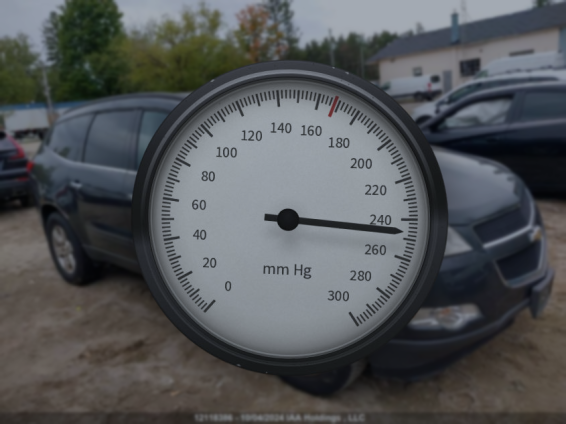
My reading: 246 mmHg
